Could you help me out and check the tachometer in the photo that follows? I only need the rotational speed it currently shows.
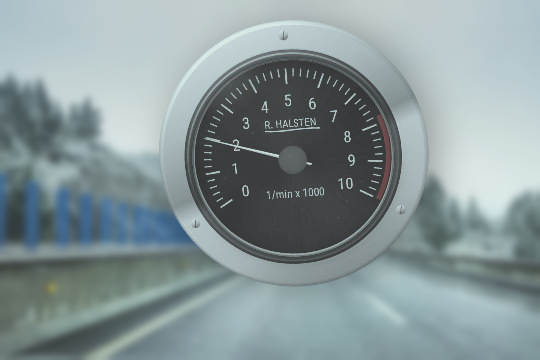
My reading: 2000 rpm
